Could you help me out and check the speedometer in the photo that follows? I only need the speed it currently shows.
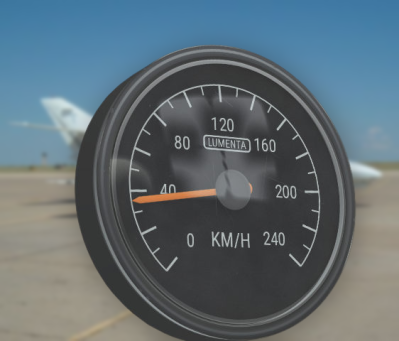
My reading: 35 km/h
